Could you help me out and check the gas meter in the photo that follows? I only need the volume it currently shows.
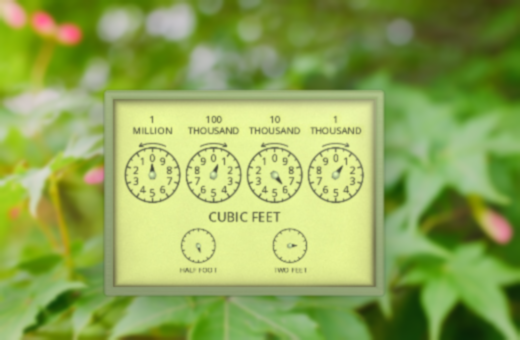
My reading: 6100 ft³
